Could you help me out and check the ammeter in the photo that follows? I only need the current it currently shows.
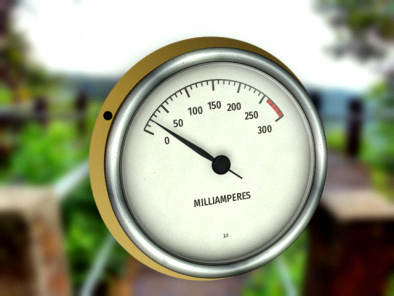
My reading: 20 mA
